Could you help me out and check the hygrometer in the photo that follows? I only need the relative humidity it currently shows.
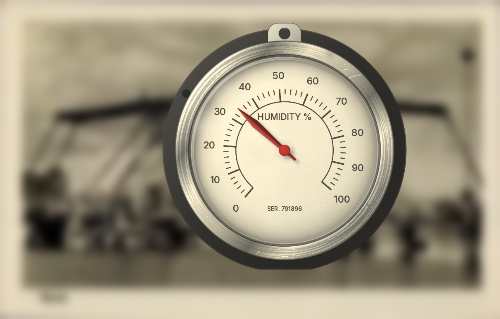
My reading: 34 %
